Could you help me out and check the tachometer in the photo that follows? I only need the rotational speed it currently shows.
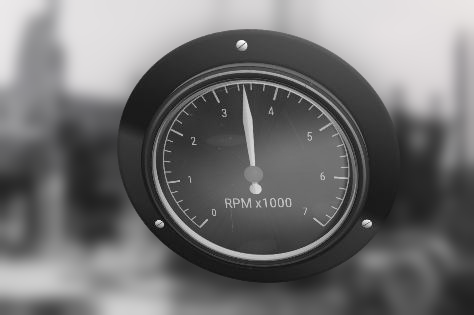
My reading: 3500 rpm
